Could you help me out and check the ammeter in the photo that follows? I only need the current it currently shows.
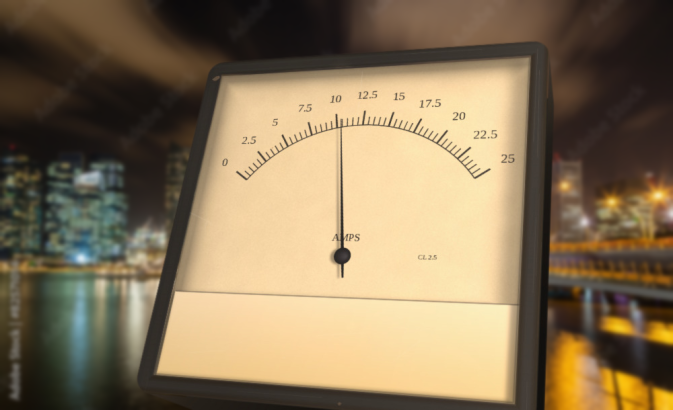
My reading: 10.5 A
